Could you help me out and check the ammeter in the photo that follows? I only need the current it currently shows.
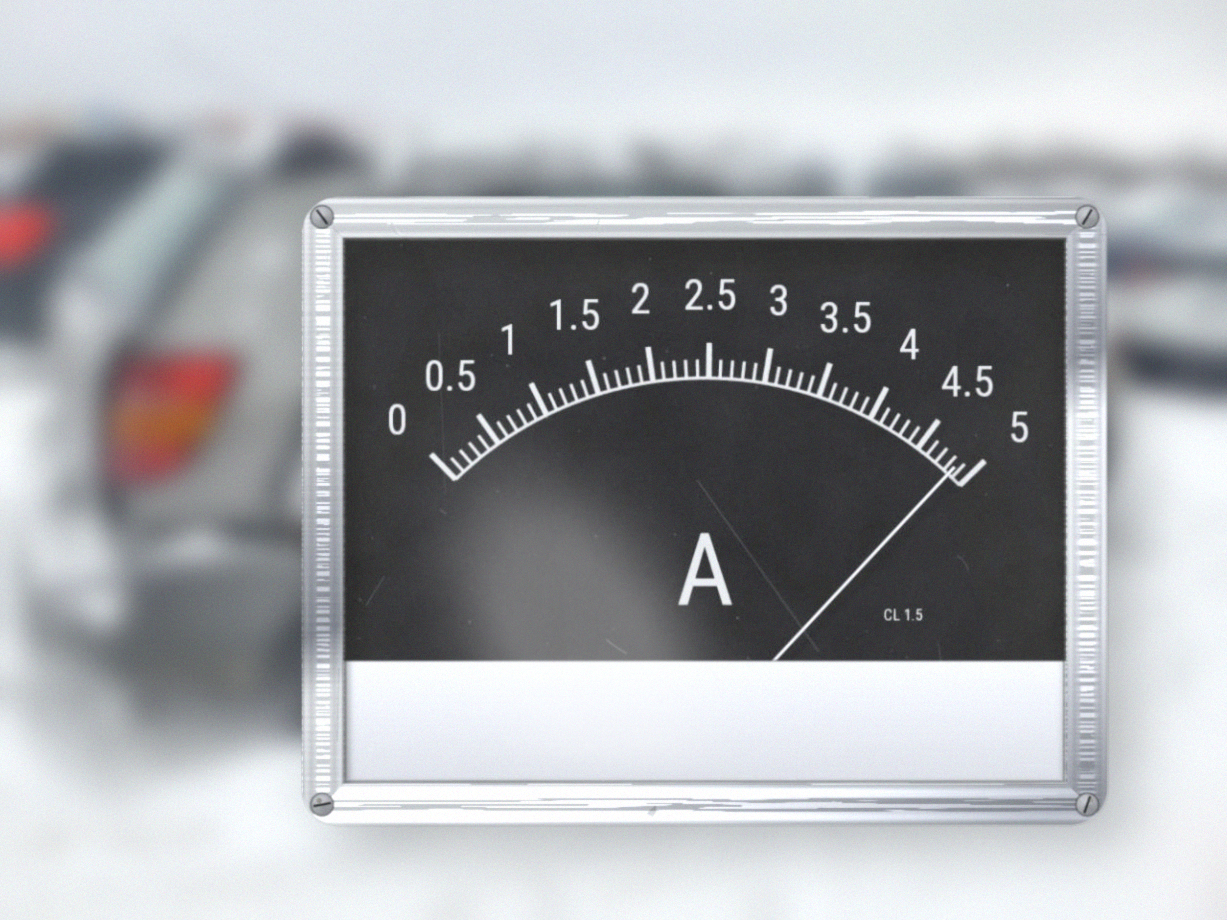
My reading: 4.85 A
